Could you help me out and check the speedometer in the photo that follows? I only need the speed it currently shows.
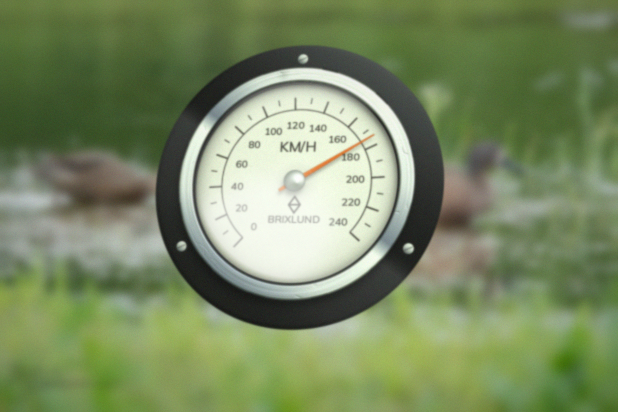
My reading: 175 km/h
